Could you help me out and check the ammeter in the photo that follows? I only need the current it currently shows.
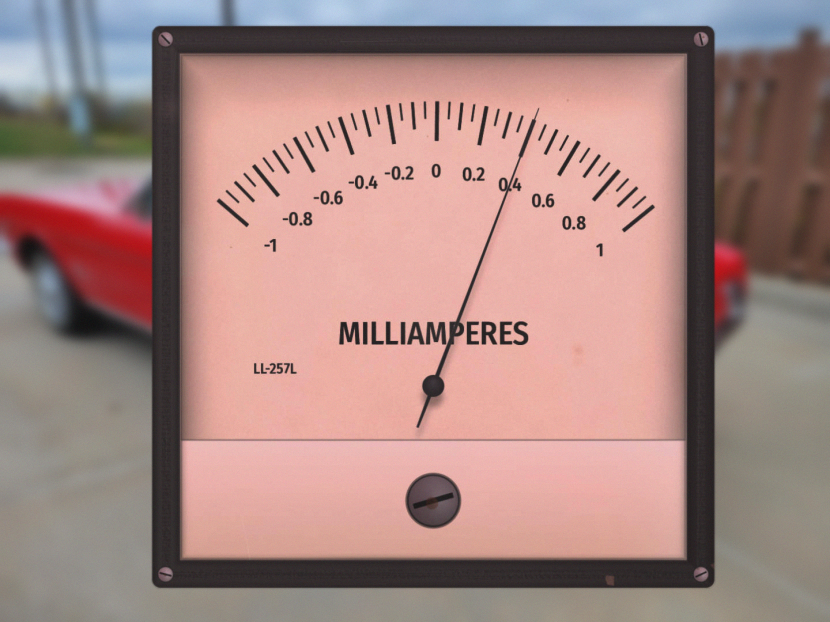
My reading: 0.4 mA
